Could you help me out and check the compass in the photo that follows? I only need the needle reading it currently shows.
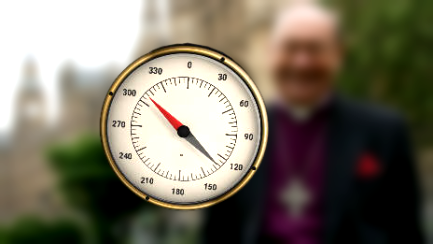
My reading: 310 °
